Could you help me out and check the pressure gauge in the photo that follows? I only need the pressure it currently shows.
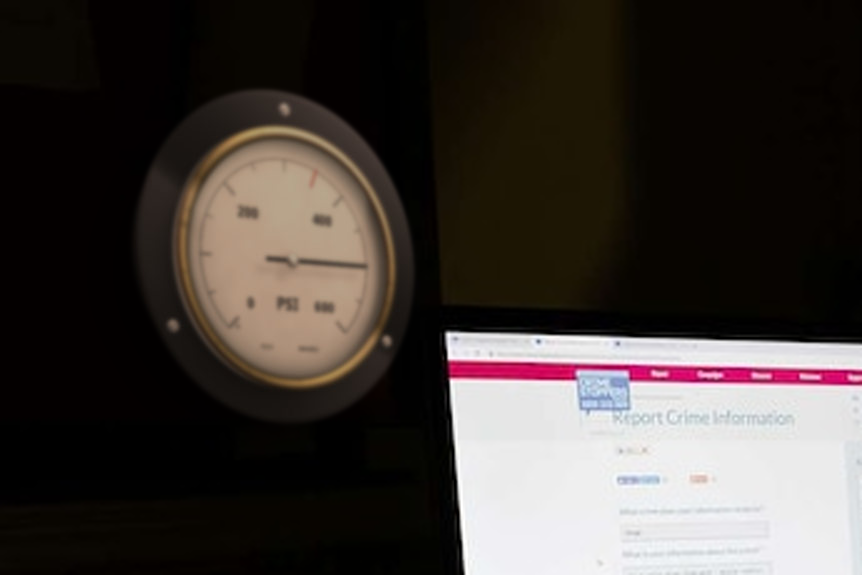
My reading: 500 psi
